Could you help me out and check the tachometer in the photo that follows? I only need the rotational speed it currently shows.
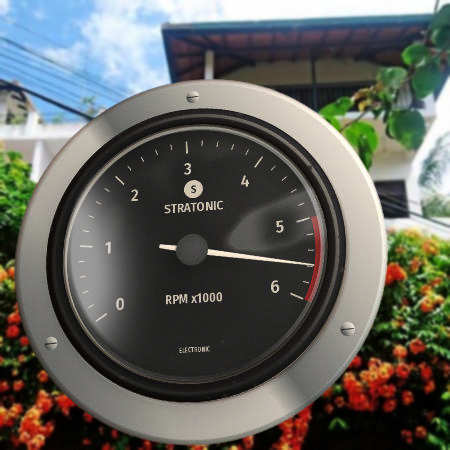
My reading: 5600 rpm
